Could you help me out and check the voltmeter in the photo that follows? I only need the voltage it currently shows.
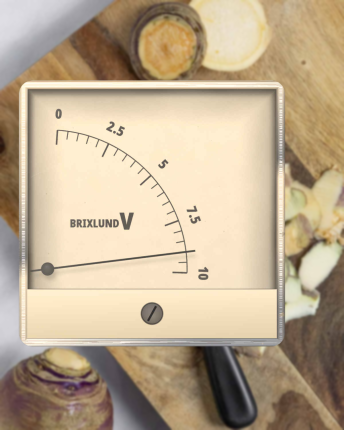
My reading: 9 V
